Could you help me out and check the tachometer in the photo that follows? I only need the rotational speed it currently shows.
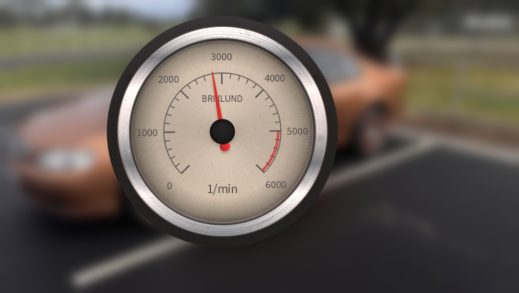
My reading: 2800 rpm
